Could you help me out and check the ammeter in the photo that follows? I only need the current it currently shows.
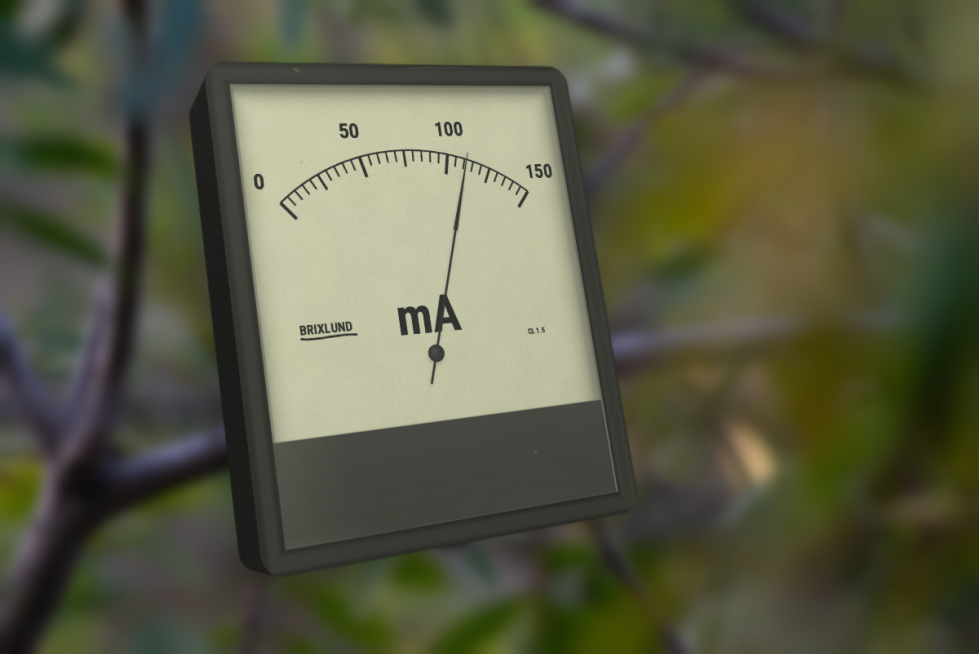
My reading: 110 mA
